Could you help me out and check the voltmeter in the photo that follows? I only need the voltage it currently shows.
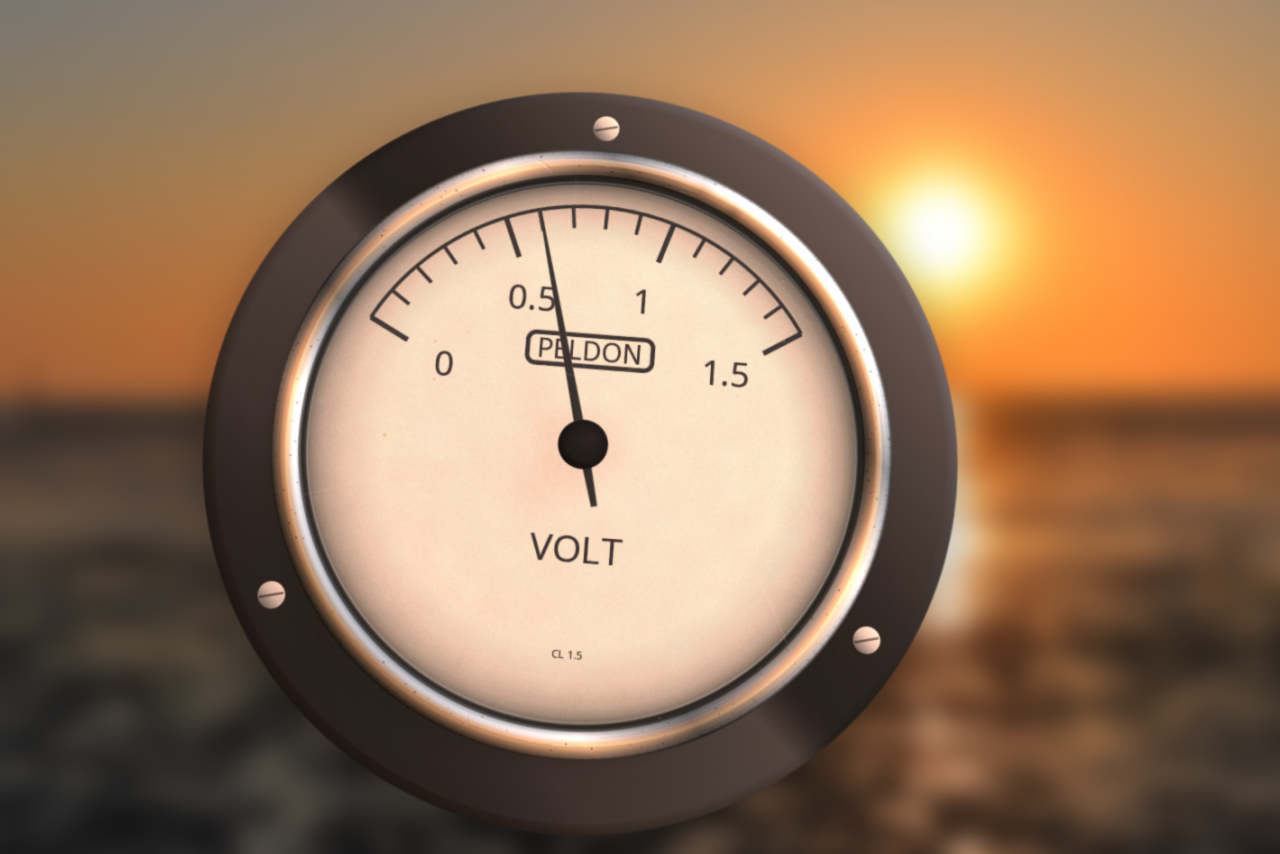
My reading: 0.6 V
